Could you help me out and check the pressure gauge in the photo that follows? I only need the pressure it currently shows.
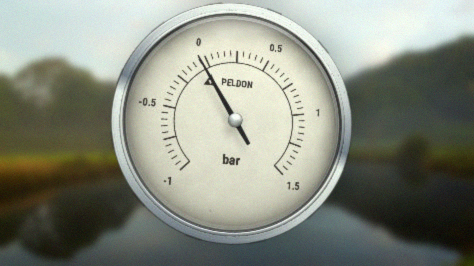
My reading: -0.05 bar
